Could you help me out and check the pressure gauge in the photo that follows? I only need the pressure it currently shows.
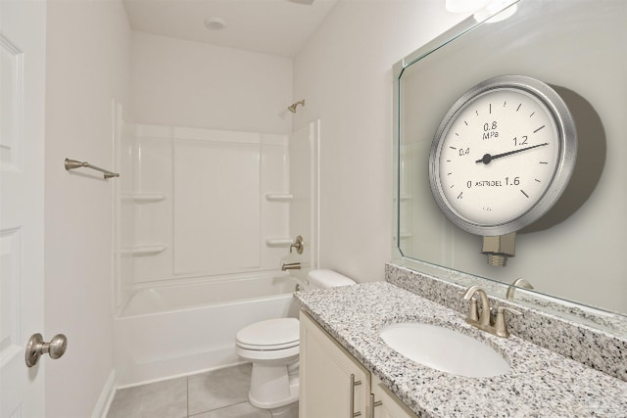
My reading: 1.3 MPa
